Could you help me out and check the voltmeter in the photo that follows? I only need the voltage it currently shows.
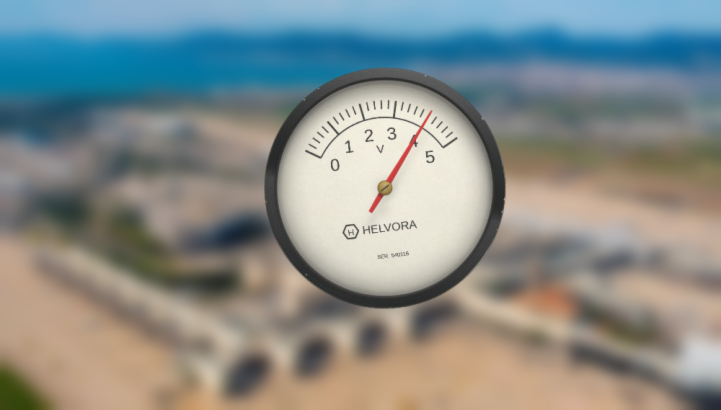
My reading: 4 V
